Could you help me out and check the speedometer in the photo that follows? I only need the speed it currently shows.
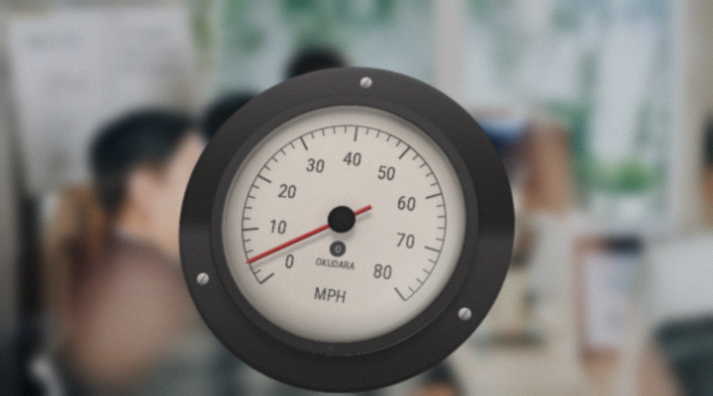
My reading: 4 mph
